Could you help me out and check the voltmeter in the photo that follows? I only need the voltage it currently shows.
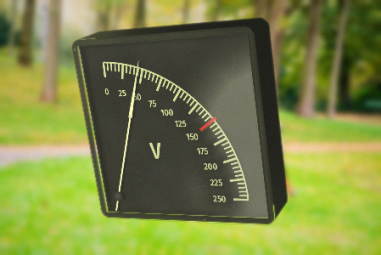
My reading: 45 V
